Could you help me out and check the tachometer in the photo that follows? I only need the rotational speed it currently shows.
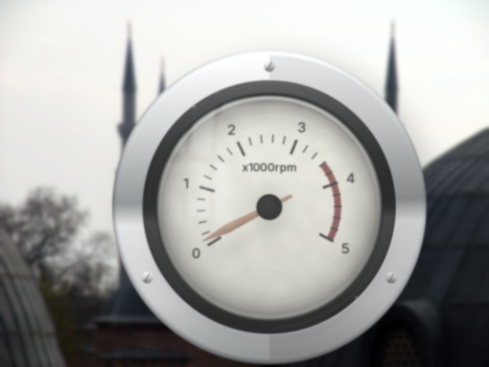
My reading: 100 rpm
